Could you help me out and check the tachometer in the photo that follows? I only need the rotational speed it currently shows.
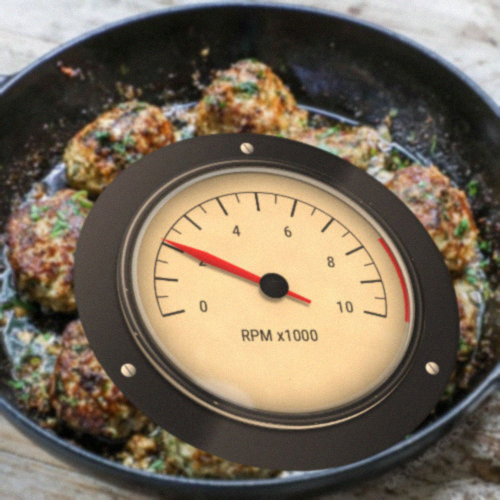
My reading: 2000 rpm
